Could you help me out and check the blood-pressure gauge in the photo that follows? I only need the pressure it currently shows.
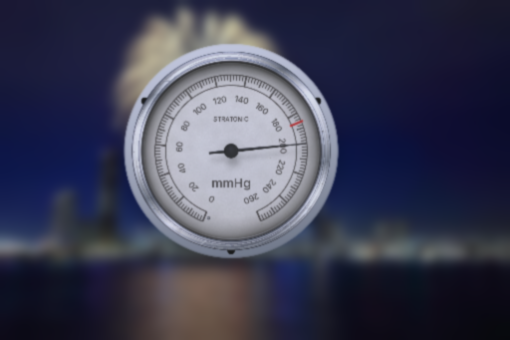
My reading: 200 mmHg
